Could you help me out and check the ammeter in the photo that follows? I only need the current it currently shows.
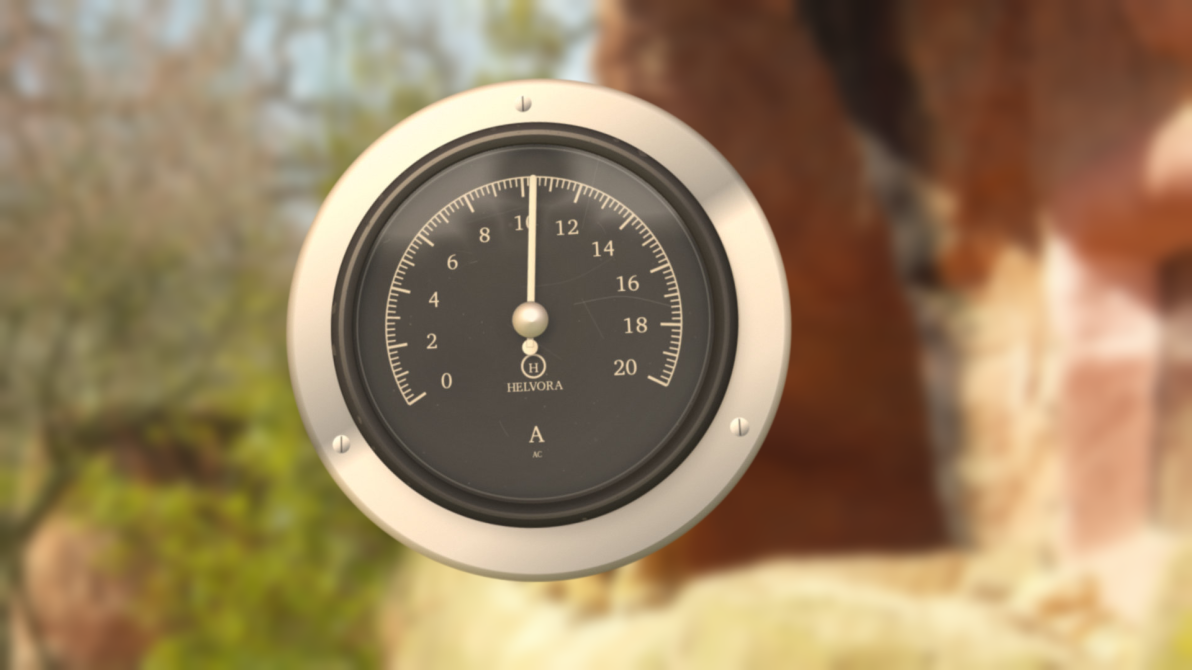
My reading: 10.4 A
